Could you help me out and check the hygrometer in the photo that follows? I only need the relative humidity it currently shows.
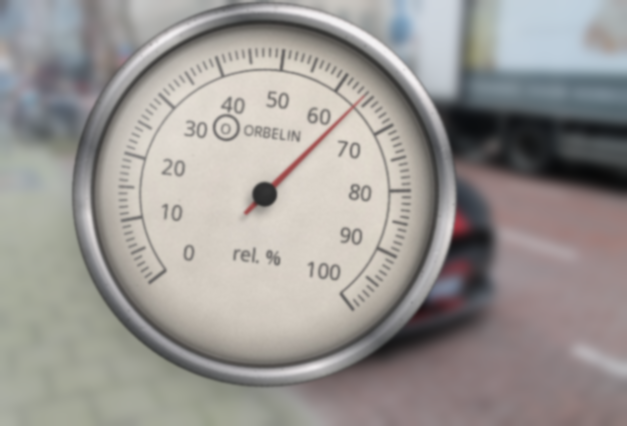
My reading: 64 %
